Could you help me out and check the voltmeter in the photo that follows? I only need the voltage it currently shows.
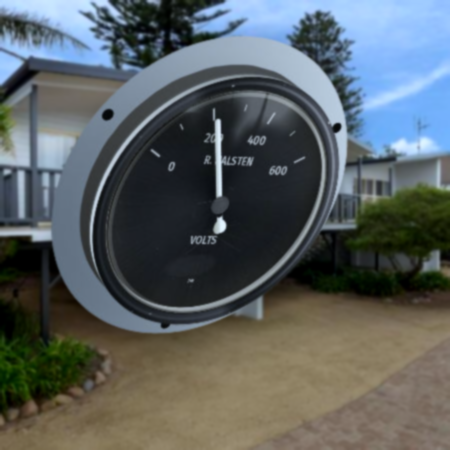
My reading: 200 V
